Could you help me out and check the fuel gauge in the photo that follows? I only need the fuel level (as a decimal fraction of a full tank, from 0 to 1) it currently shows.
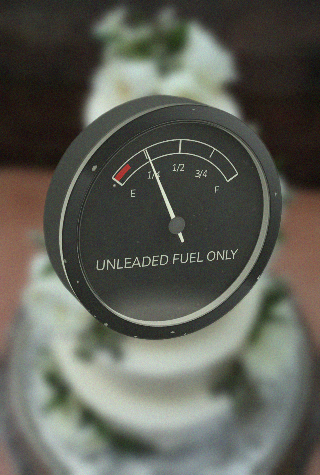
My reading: 0.25
